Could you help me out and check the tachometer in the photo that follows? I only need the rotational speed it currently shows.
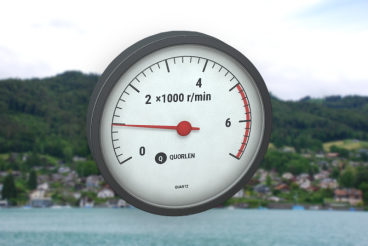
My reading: 1000 rpm
